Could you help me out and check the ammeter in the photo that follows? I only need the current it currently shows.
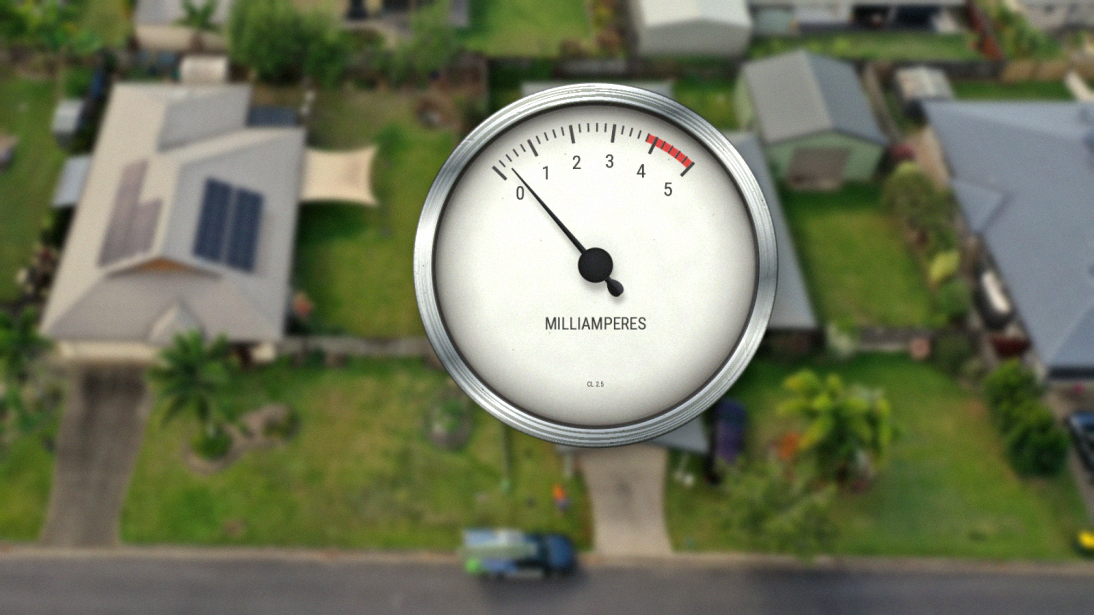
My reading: 0.3 mA
